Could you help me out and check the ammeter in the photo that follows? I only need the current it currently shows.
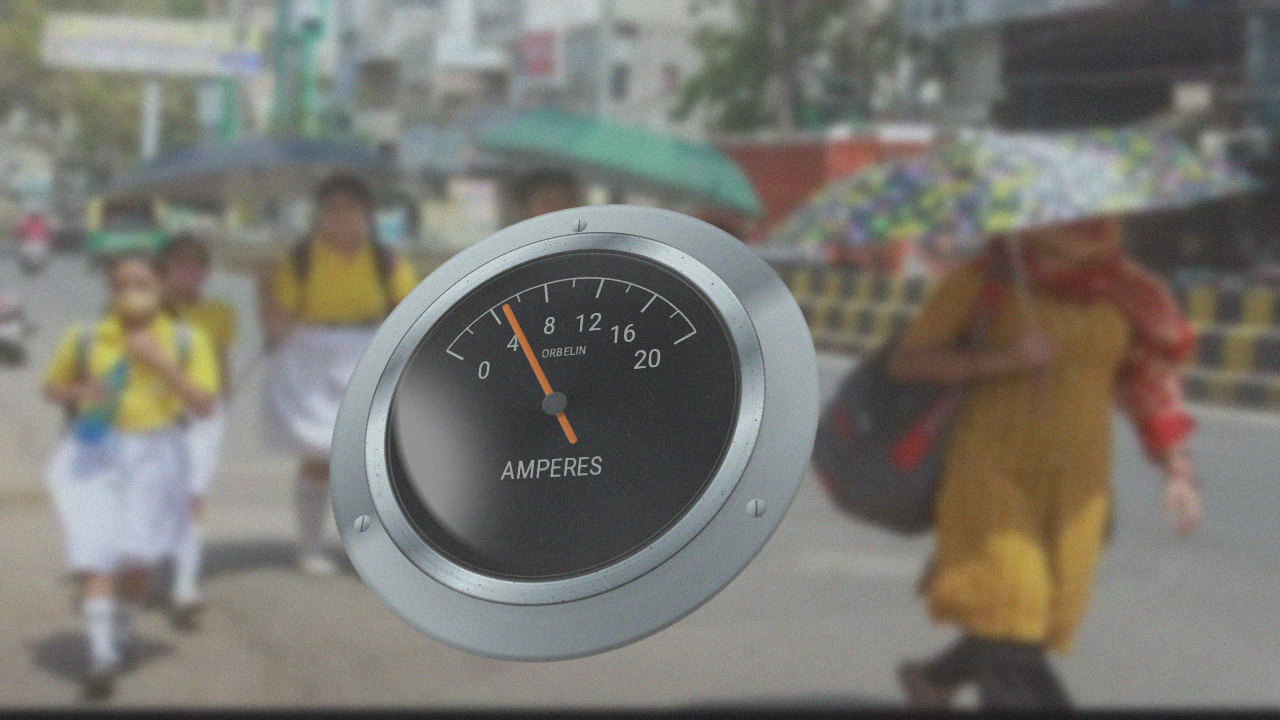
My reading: 5 A
